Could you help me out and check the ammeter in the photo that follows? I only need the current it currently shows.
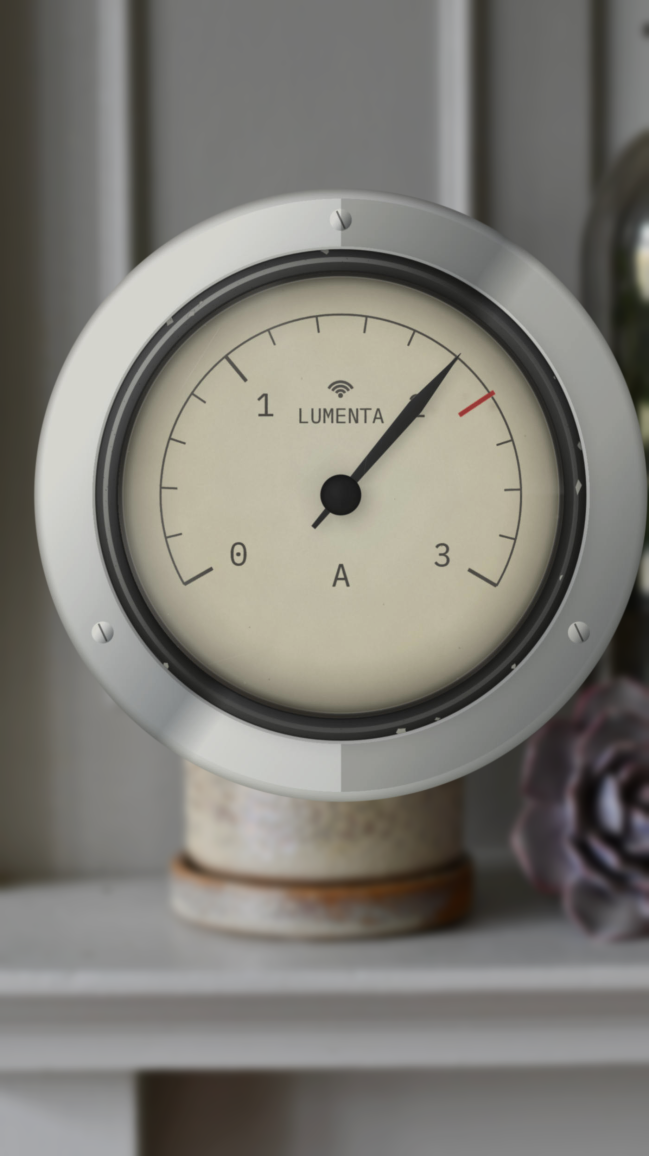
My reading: 2 A
